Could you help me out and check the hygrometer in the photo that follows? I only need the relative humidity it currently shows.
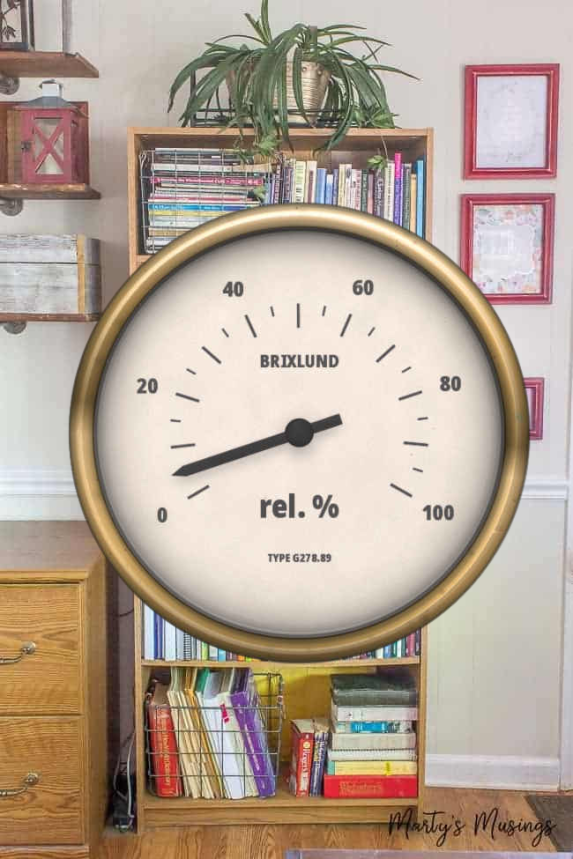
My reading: 5 %
